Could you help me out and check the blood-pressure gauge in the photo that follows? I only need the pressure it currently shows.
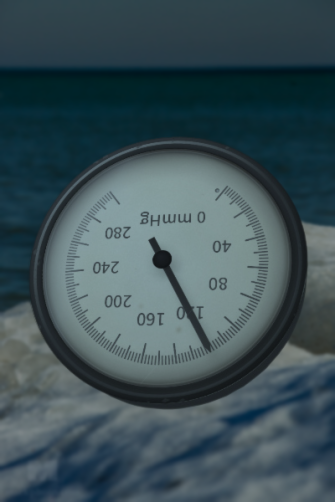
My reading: 120 mmHg
